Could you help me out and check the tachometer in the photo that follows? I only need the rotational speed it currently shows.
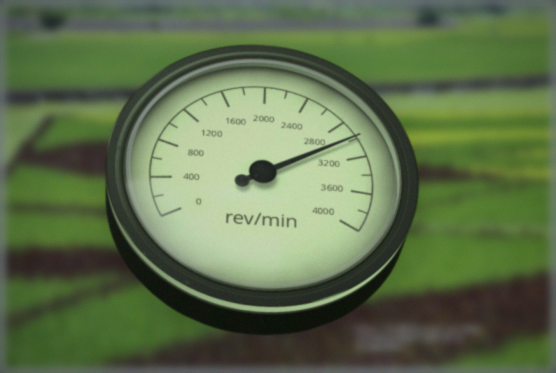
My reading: 3000 rpm
